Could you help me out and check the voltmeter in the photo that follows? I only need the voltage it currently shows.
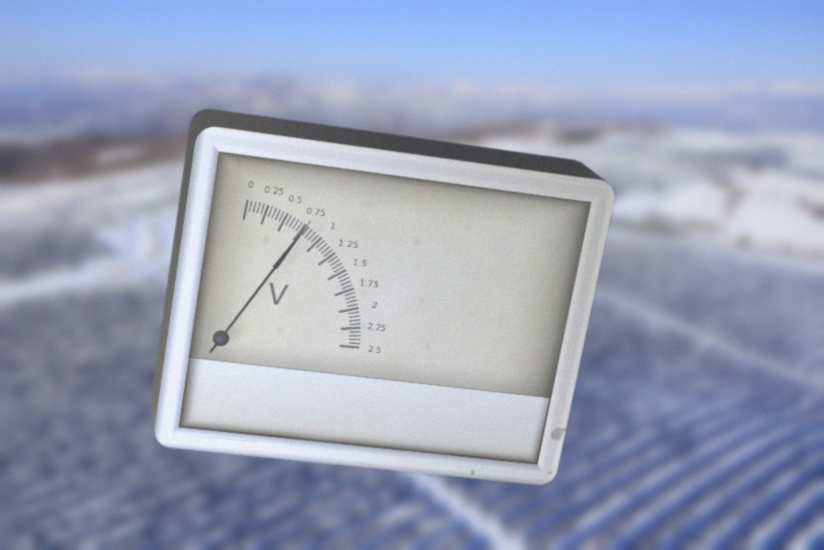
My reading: 0.75 V
